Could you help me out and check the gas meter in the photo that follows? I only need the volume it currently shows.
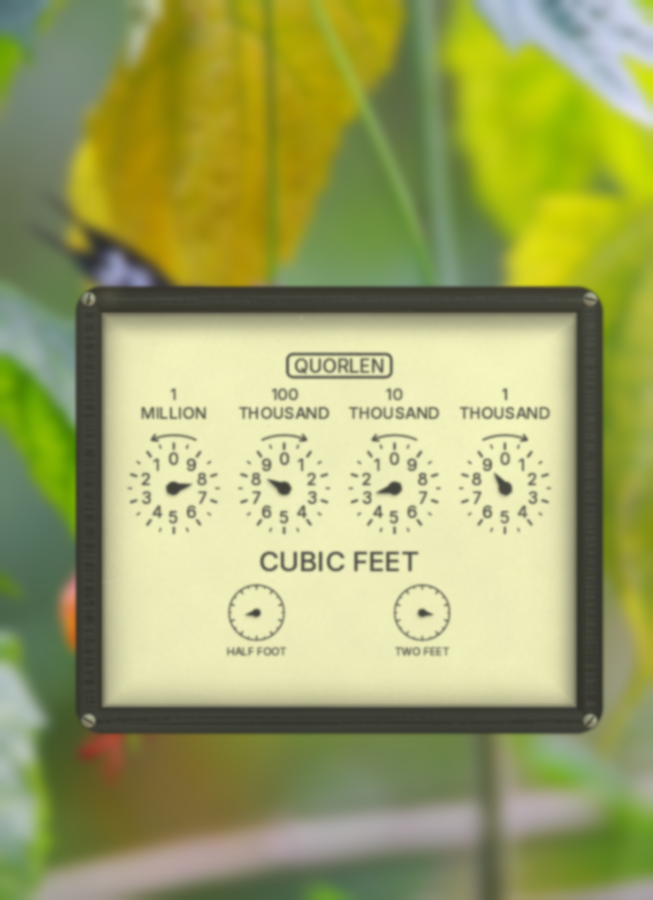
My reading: 782900 ft³
